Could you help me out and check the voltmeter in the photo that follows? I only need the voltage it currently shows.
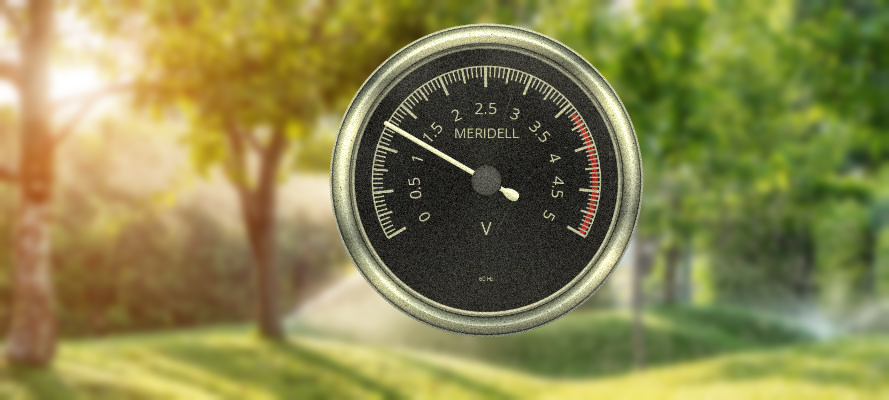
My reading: 1.25 V
